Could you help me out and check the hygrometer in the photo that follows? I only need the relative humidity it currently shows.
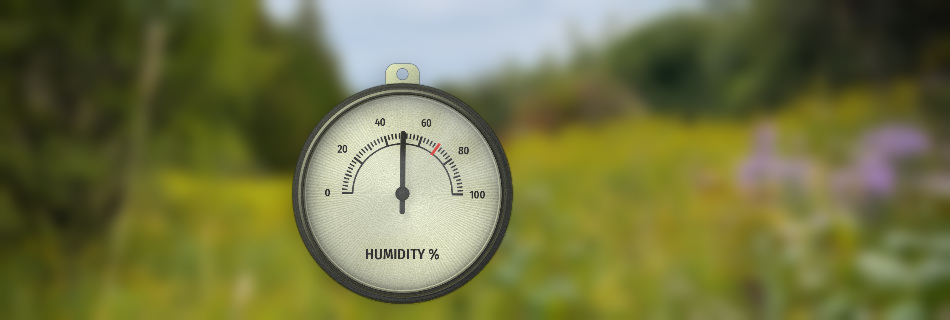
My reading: 50 %
